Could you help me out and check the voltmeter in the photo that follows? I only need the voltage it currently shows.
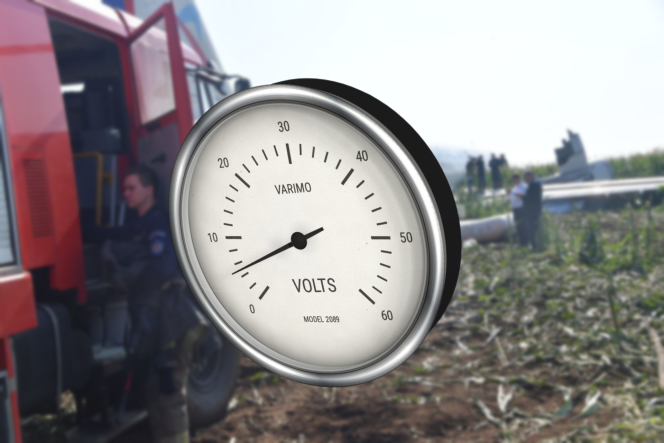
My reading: 5 V
